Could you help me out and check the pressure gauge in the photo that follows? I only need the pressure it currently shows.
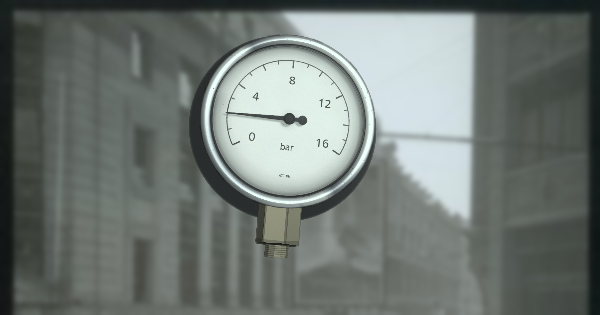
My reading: 2 bar
